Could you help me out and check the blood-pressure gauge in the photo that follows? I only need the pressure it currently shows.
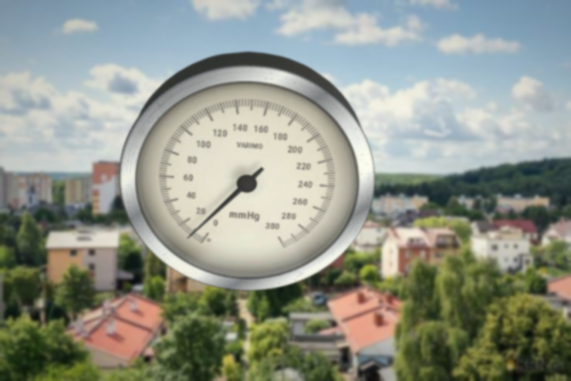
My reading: 10 mmHg
